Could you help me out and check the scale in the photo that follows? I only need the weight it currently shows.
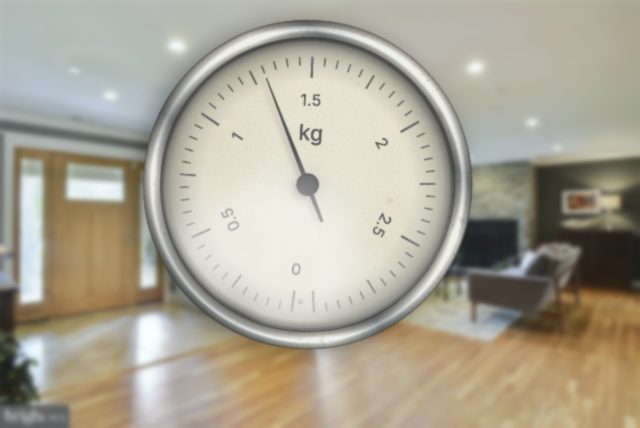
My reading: 1.3 kg
